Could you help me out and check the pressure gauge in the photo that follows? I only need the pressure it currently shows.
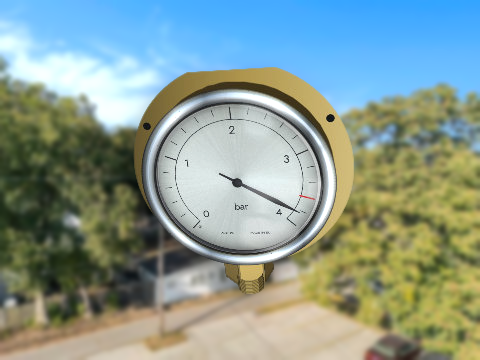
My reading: 3.8 bar
